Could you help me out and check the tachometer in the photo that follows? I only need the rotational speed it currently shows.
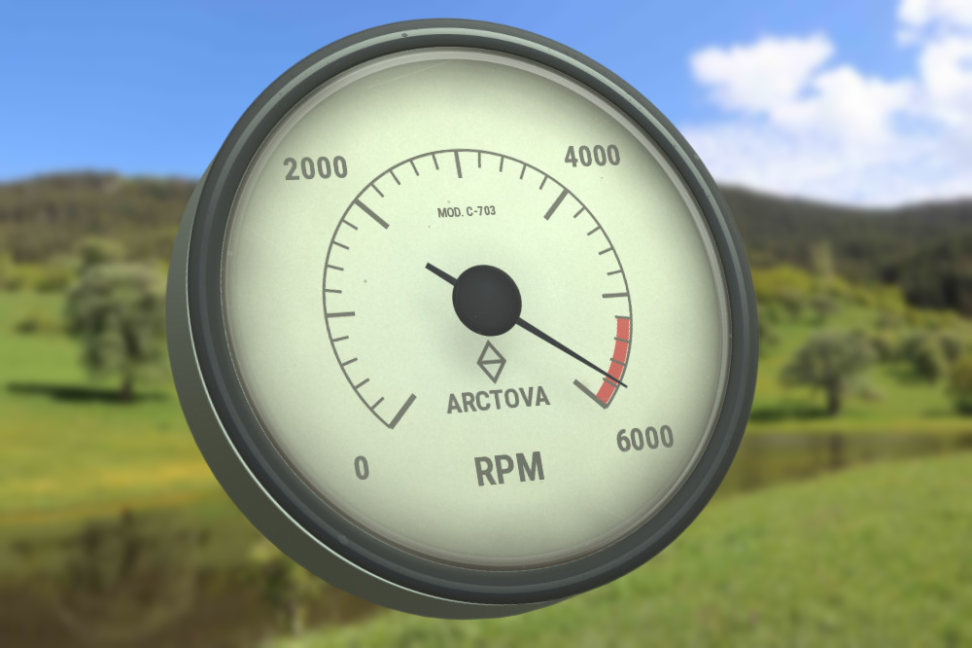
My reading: 5800 rpm
